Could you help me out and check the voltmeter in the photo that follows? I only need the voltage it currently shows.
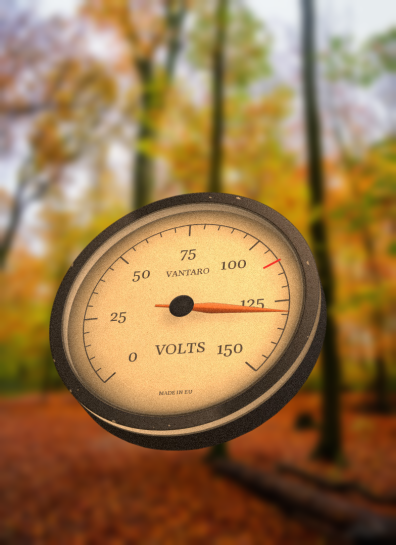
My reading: 130 V
